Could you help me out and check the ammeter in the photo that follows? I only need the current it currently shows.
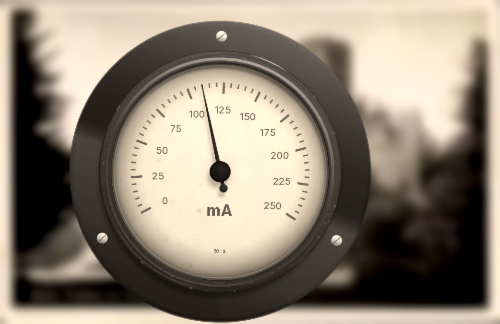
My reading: 110 mA
